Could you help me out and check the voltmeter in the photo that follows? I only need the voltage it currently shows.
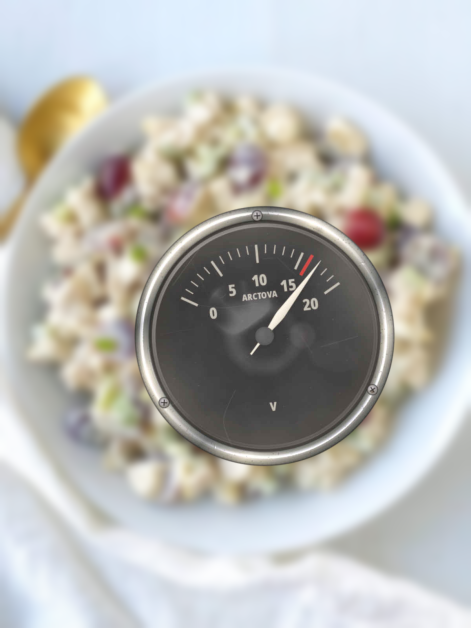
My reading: 17 V
